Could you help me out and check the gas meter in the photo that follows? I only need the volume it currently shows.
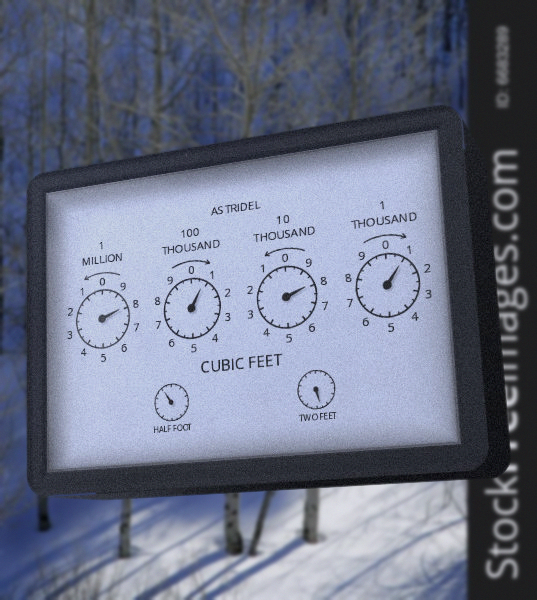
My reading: 808100 ft³
